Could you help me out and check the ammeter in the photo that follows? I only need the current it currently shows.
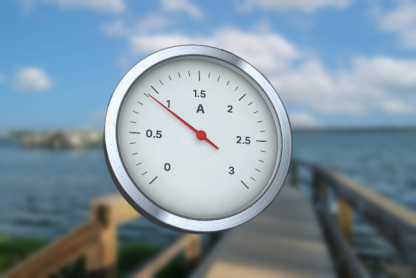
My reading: 0.9 A
